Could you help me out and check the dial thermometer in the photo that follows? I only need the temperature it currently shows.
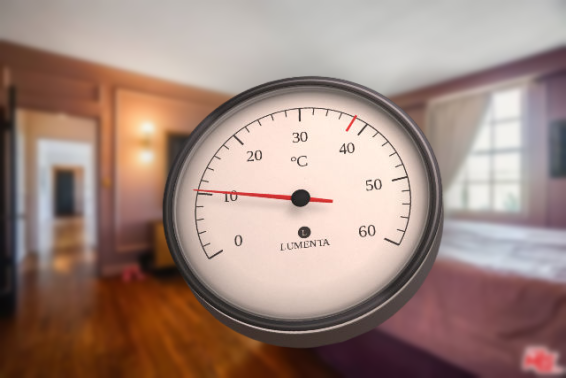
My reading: 10 °C
